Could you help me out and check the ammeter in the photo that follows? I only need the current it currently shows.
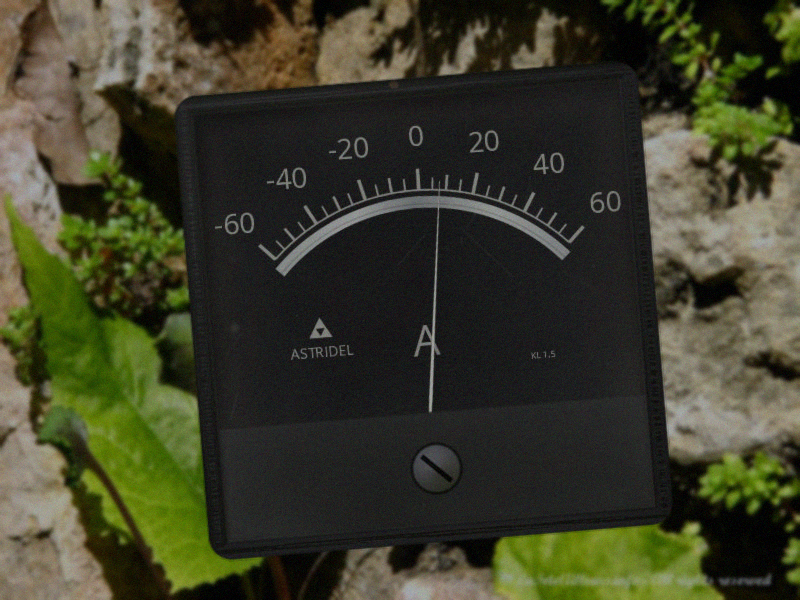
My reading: 7.5 A
